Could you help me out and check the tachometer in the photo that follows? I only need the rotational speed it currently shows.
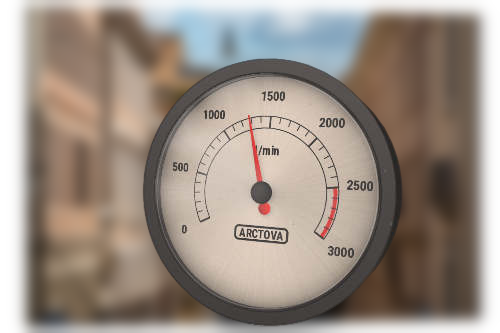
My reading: 1300 rpm
